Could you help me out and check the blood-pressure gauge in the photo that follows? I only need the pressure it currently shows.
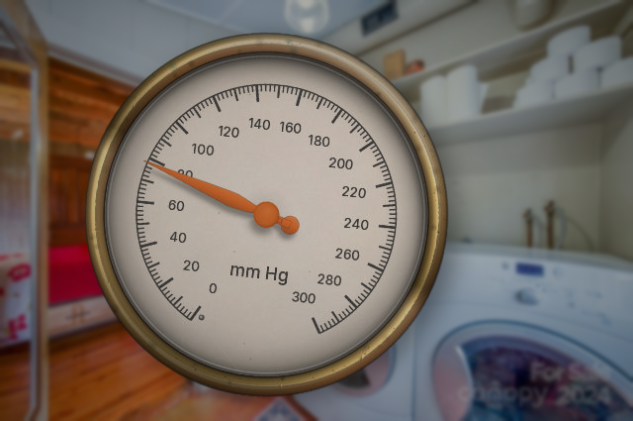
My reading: 78 mmHg
